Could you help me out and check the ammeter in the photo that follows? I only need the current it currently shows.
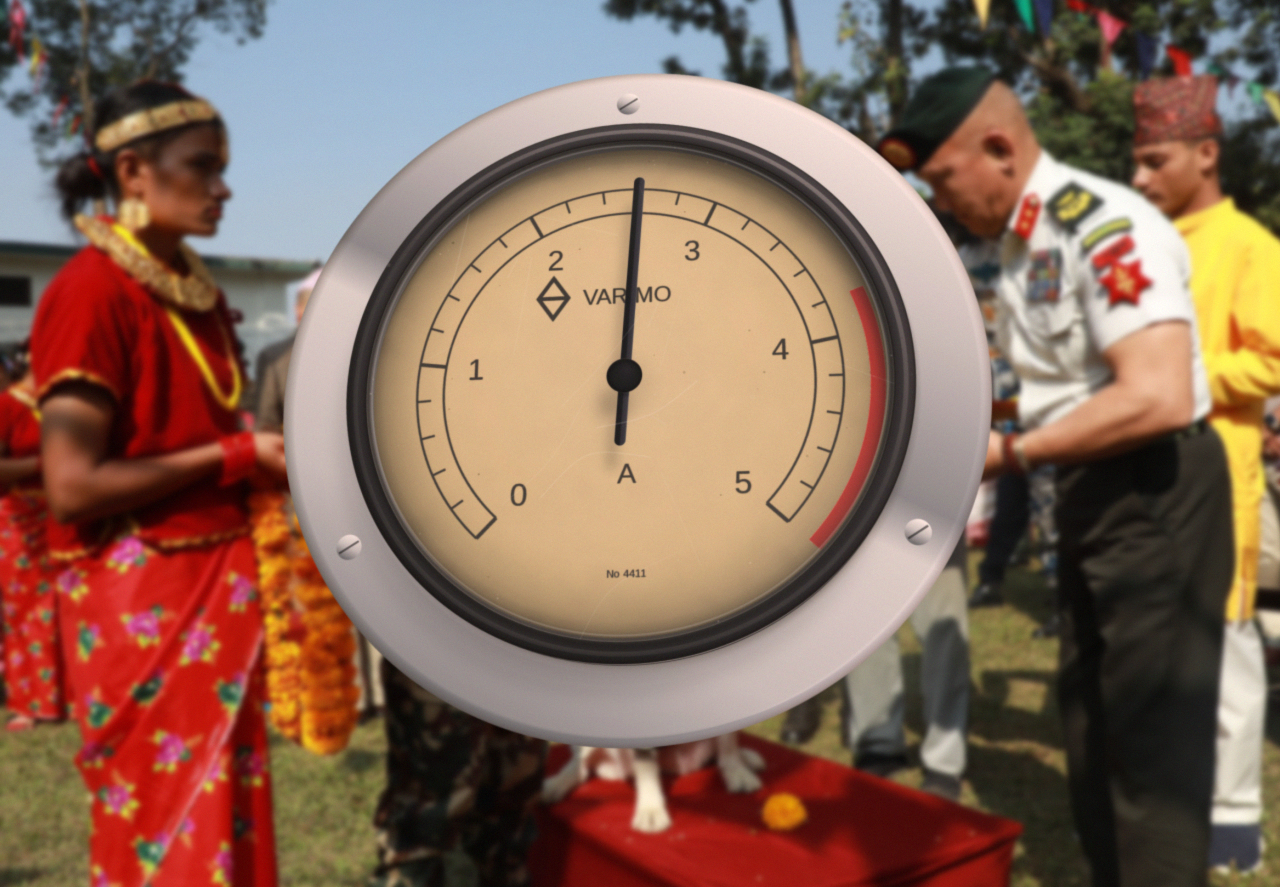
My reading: 2.6 A
